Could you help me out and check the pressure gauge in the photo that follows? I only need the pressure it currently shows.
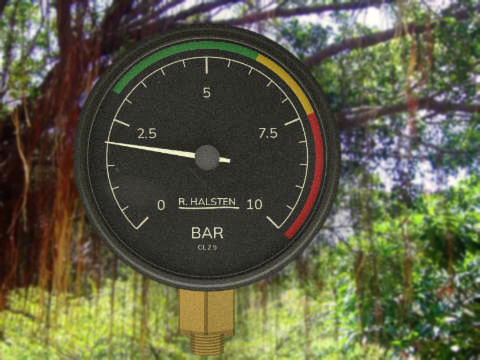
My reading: 2 bar
